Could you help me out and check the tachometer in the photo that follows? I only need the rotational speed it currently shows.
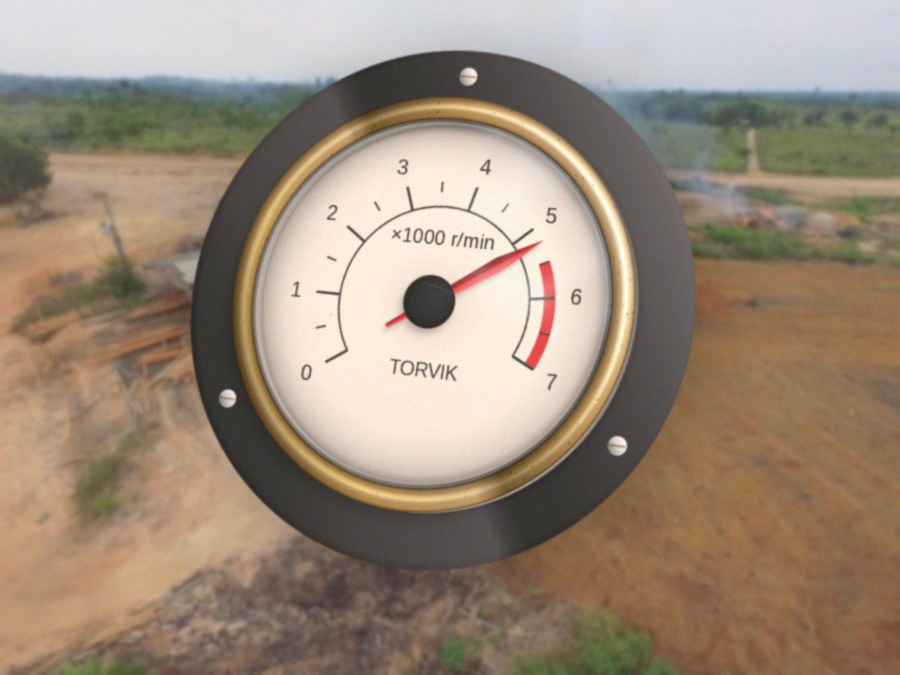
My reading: 5250 rpm
